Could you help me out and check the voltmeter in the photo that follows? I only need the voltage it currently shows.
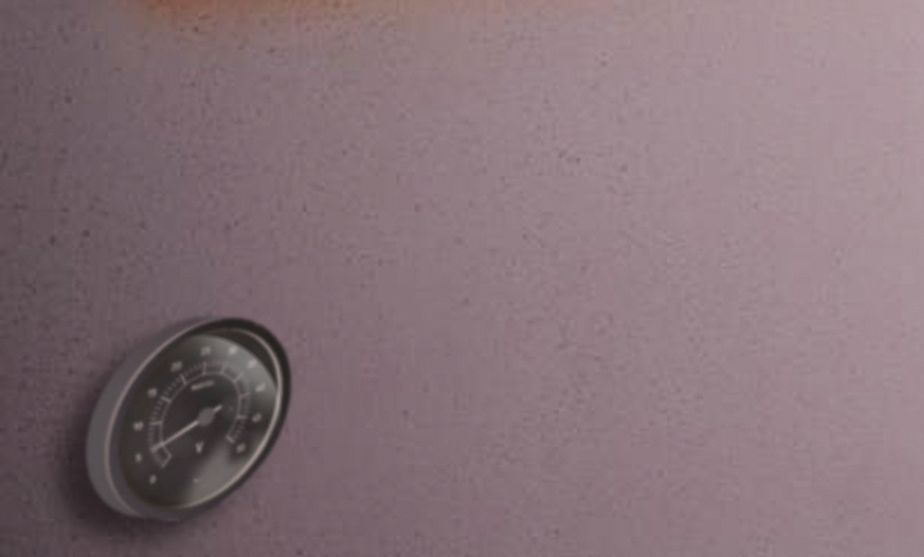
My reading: 5 V
